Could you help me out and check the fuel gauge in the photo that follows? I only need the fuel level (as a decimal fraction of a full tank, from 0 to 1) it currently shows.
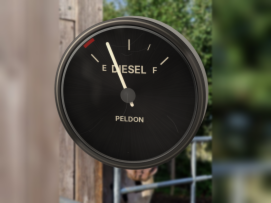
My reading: 0.25
